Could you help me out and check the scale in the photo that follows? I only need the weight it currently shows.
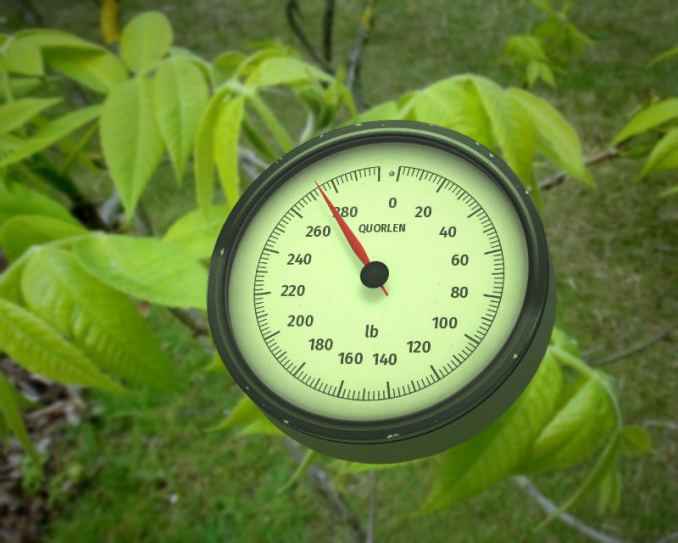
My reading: 274 lb
